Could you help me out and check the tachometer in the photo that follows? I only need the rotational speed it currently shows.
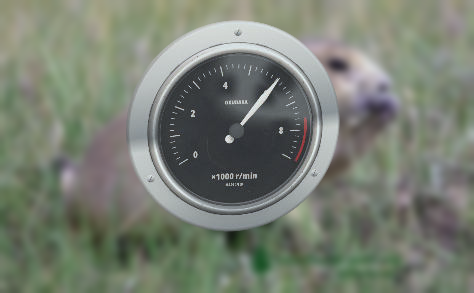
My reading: 6000 rpm
